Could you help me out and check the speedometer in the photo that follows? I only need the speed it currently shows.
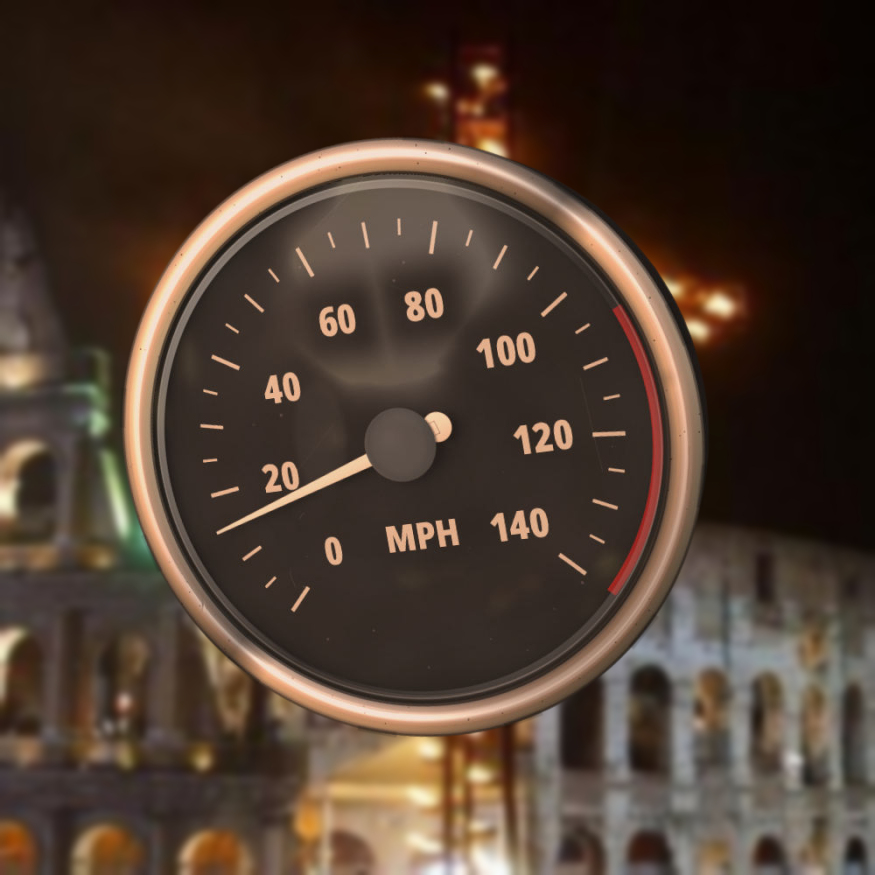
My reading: 15 mph
